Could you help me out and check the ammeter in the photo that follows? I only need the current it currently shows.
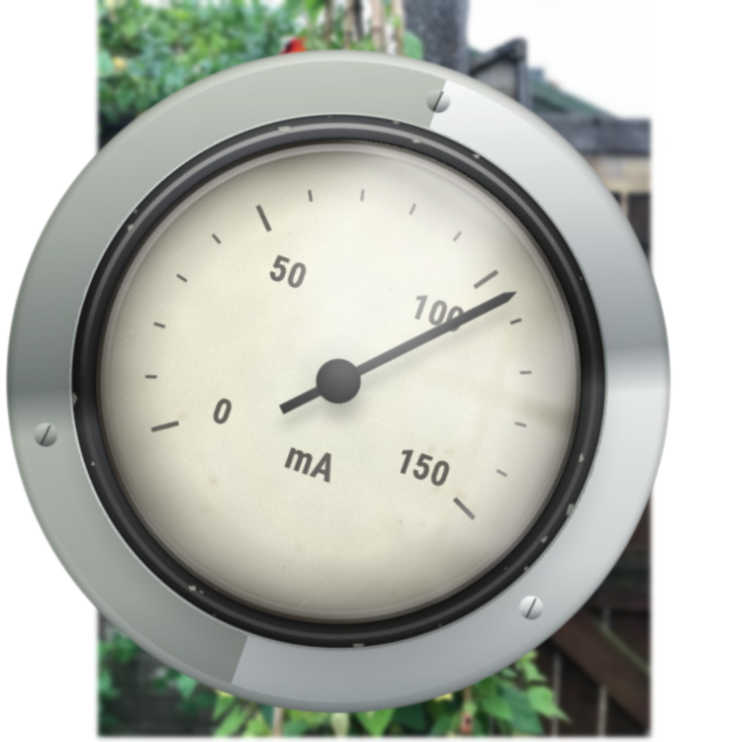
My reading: 105 mA
